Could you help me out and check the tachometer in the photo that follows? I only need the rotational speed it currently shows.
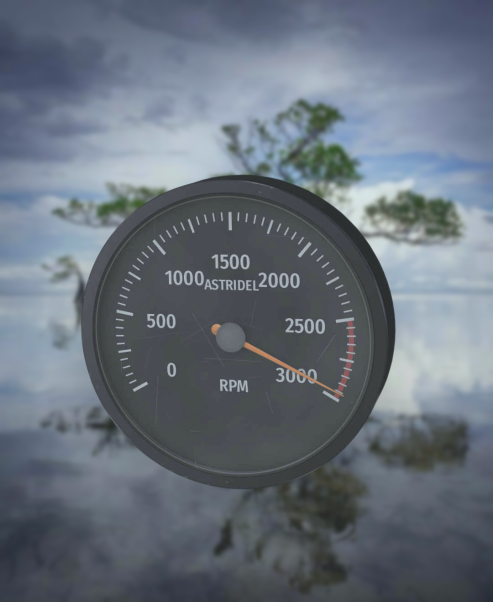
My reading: 2950 rpm
